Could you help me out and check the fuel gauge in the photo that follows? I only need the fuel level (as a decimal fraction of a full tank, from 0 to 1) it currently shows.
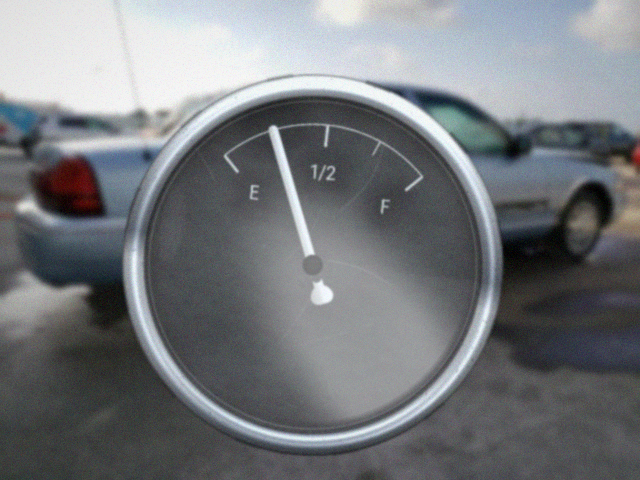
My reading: 0.25
